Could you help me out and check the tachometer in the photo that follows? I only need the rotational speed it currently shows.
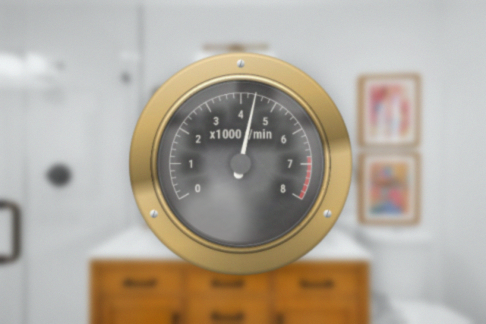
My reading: 4400 rpm
